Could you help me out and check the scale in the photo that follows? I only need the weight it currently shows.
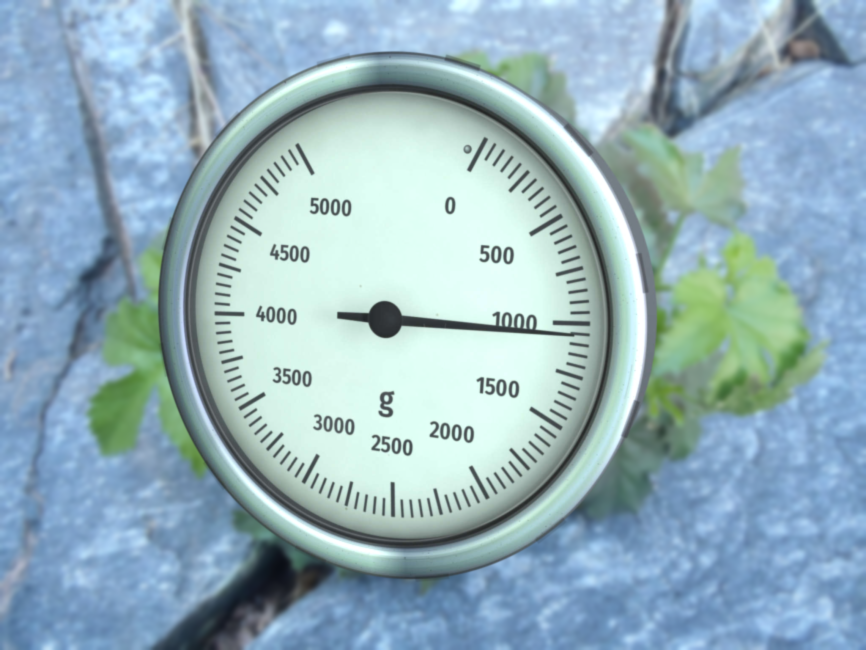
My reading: 1050 g
